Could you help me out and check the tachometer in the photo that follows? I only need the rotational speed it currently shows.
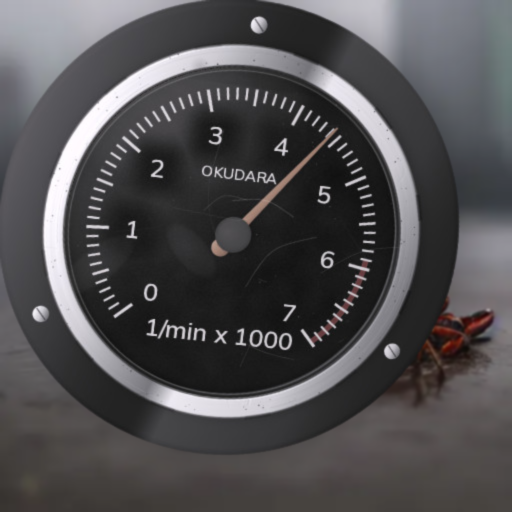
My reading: 4400 rpm
